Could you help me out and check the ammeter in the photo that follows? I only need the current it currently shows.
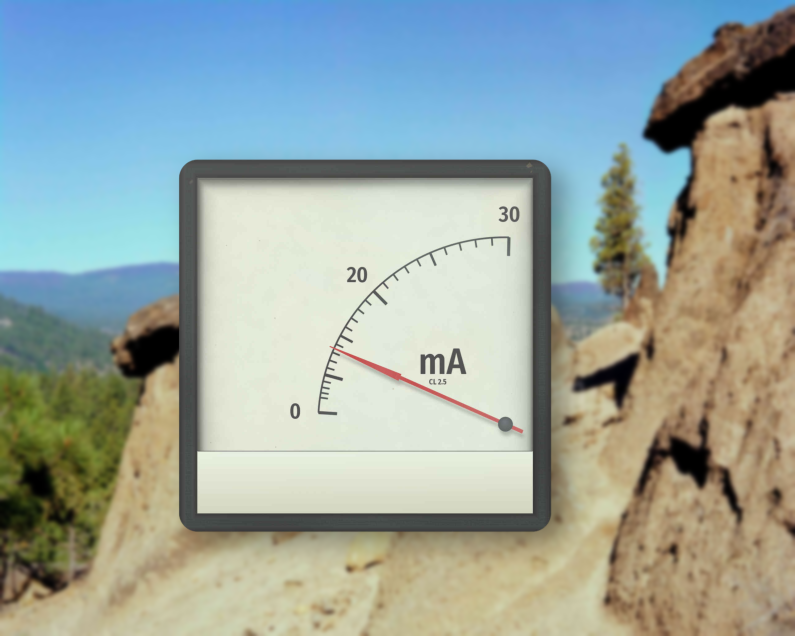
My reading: 13.5 mA
